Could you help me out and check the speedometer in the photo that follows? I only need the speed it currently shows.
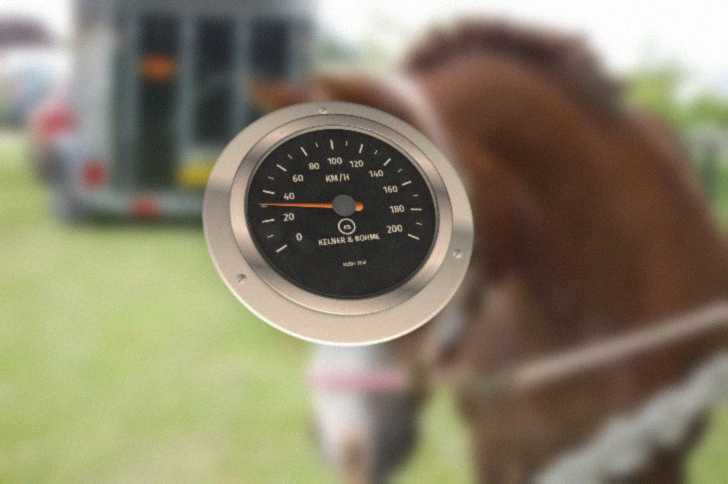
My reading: 30 km/h
